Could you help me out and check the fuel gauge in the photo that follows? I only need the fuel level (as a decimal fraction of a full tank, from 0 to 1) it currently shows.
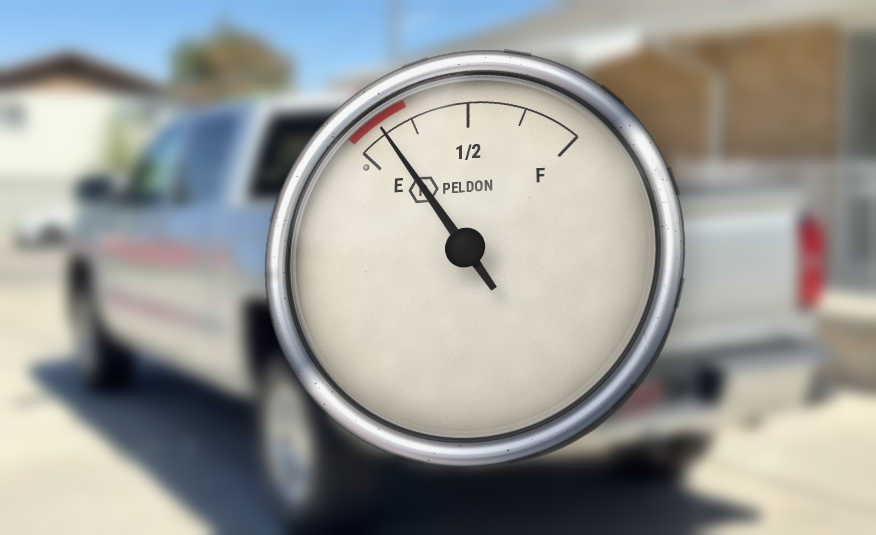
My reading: 0.125
